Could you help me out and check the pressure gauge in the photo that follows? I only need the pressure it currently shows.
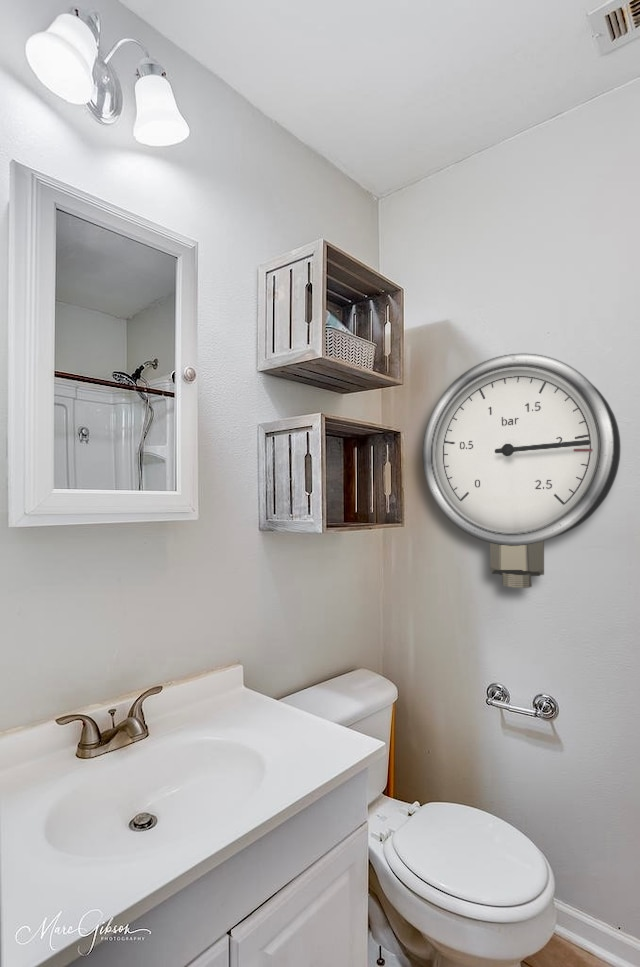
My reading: 2.05 bar
